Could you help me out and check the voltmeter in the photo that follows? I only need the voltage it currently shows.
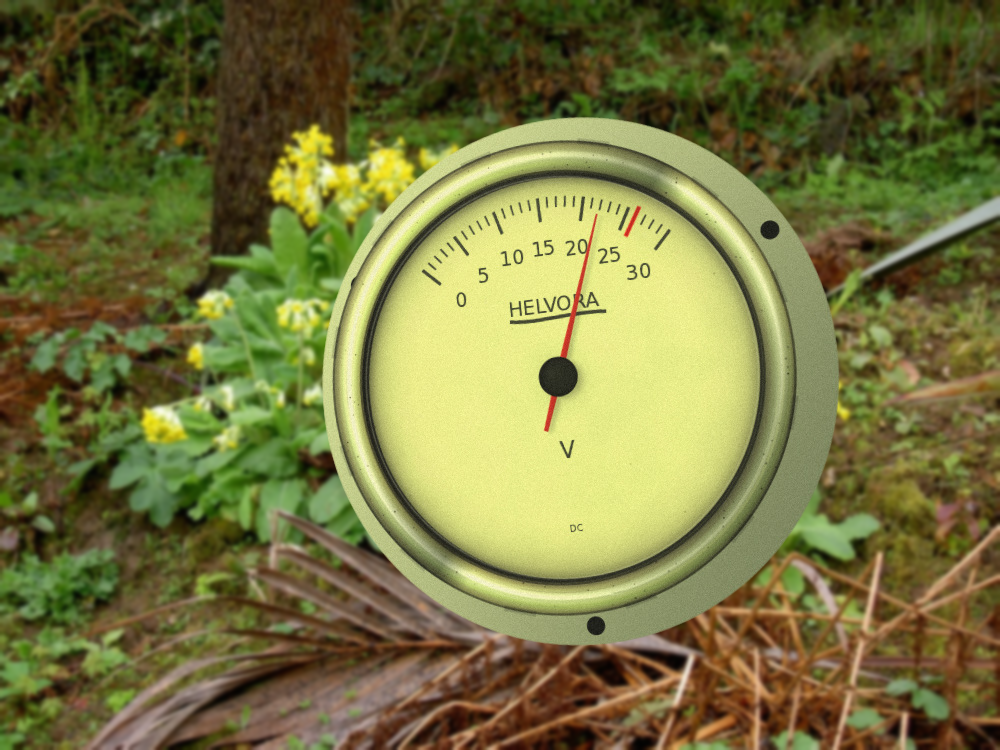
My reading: 22 V
